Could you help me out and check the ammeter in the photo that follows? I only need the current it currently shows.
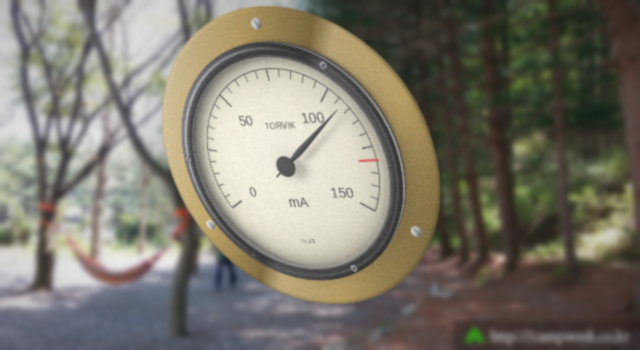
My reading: 107.5 mA
